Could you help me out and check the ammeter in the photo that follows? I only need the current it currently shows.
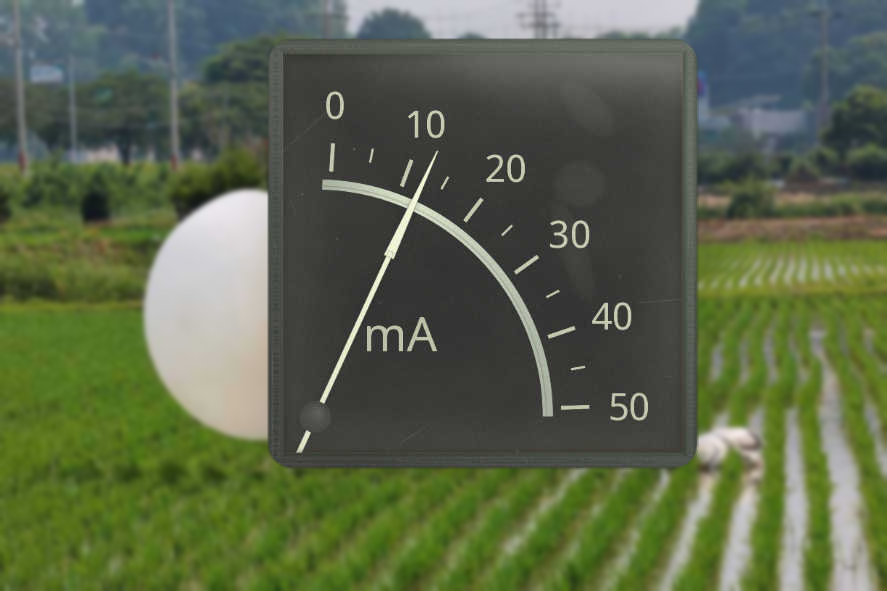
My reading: 12.5 mA
